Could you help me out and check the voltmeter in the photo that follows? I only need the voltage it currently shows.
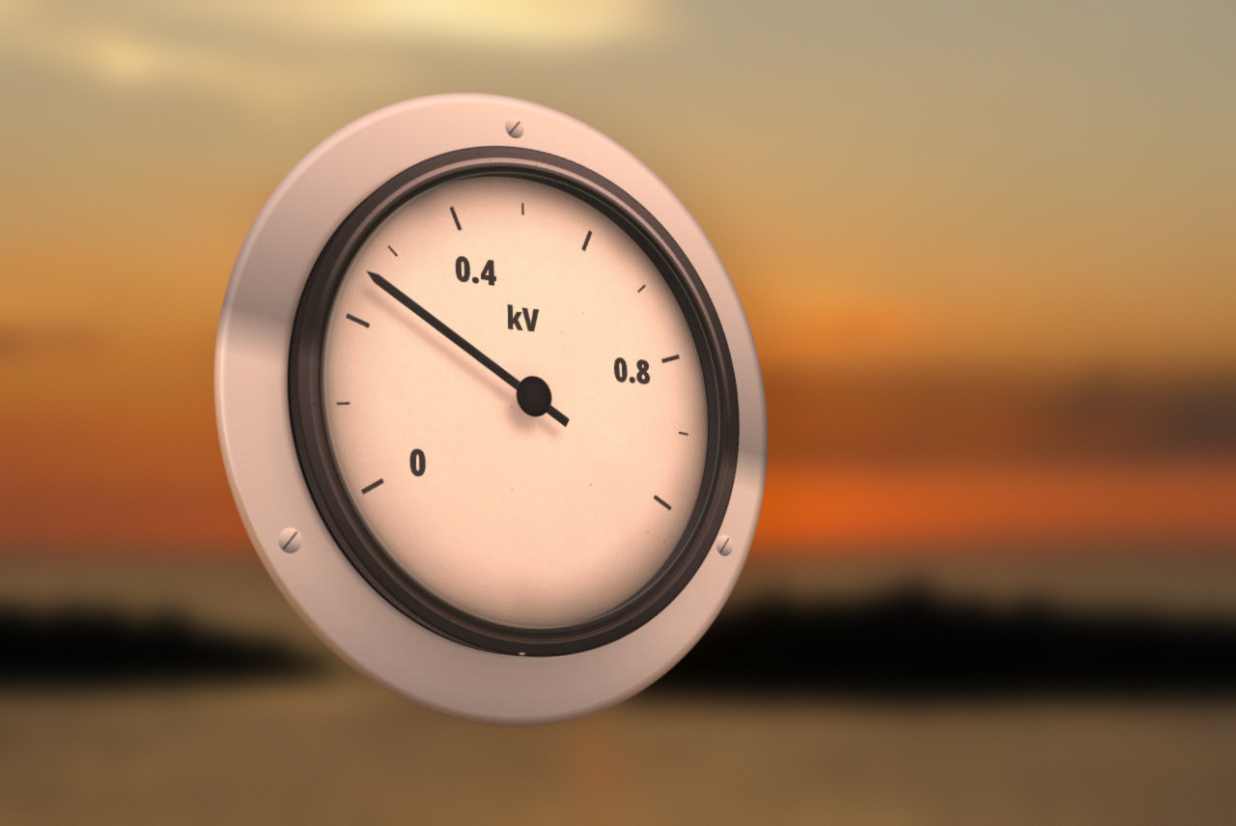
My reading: 0.25 kV
